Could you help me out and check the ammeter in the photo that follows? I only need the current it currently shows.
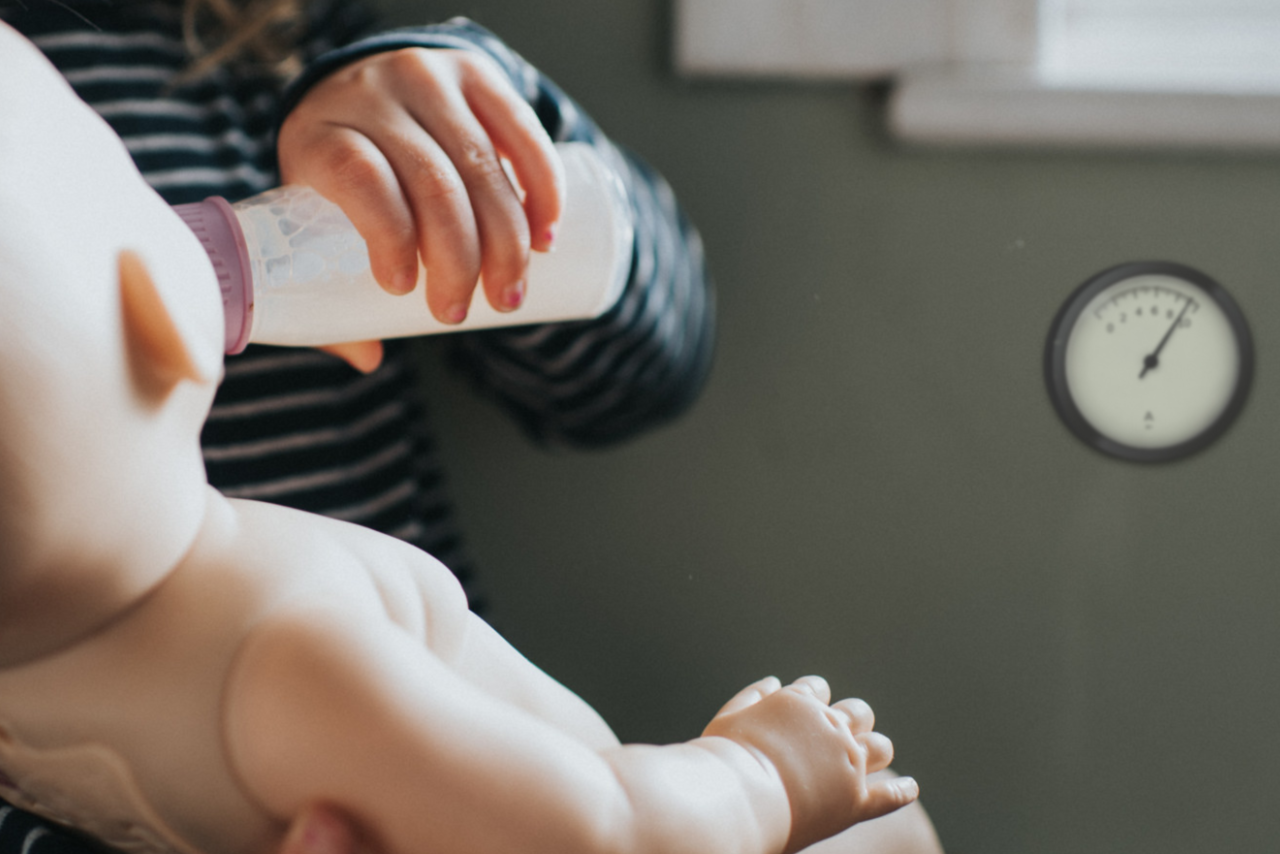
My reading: 9 A
